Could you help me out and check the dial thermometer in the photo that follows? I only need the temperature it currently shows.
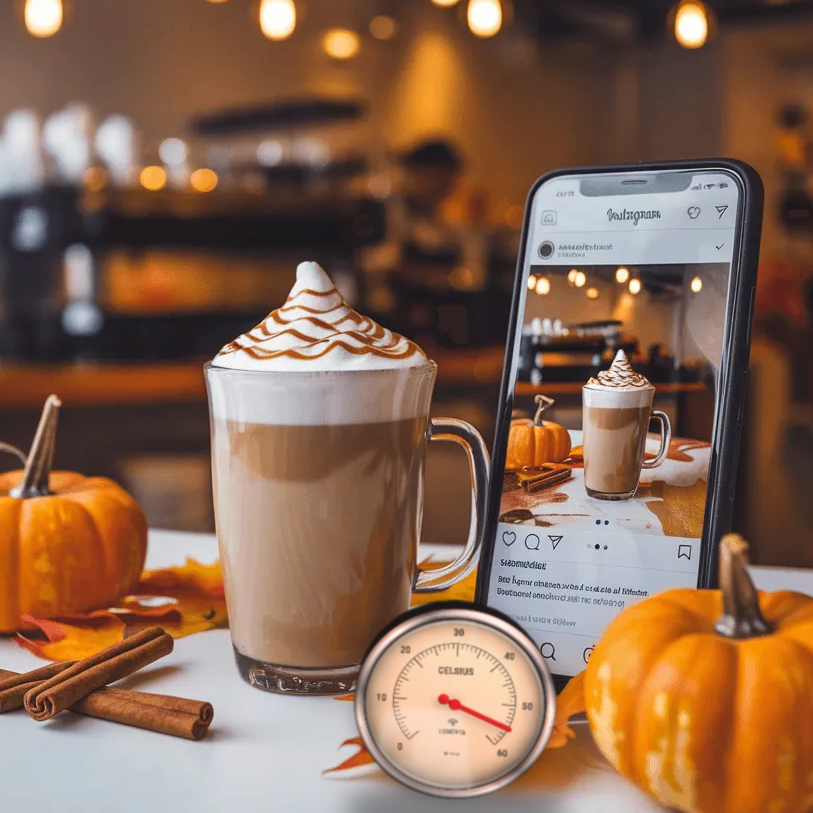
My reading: 55 °C
